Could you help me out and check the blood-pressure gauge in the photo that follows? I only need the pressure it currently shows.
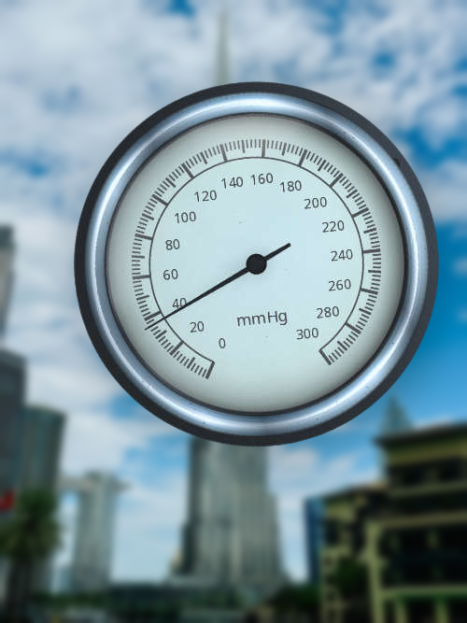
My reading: 36 mmHg
